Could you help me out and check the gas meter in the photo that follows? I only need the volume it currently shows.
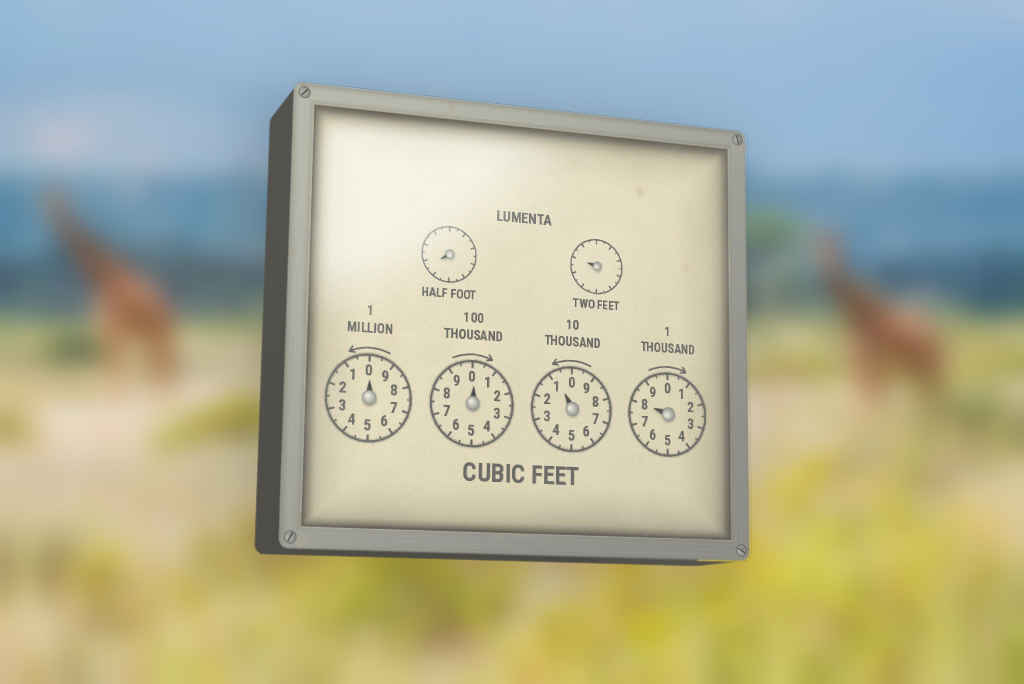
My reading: 800 ft³
